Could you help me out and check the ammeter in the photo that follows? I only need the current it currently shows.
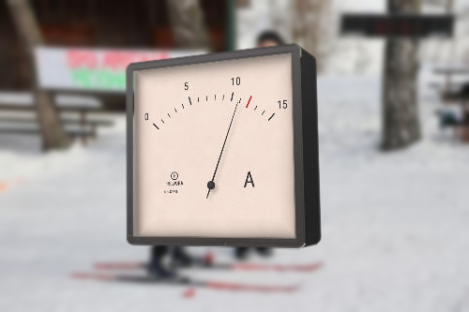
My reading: 11 A
